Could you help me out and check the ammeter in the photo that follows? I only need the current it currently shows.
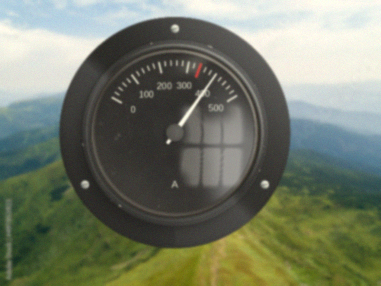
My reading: 400 A
